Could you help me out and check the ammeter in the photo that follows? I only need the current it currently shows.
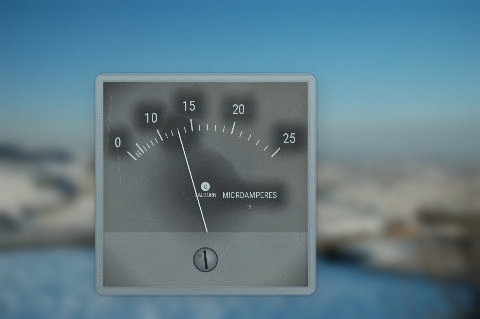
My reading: 13 µA
